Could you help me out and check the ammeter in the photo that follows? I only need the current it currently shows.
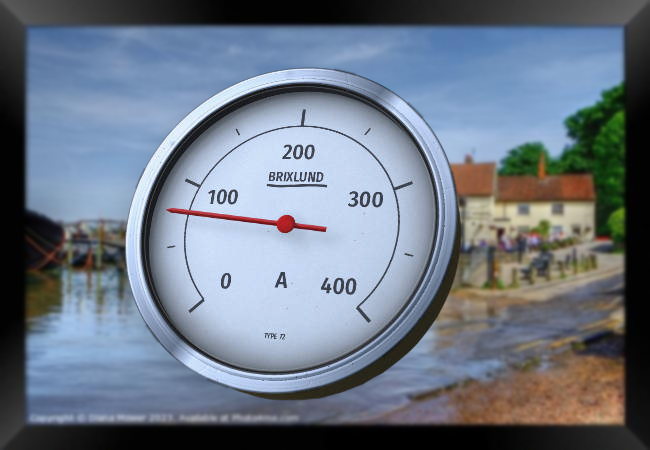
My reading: 75 A
